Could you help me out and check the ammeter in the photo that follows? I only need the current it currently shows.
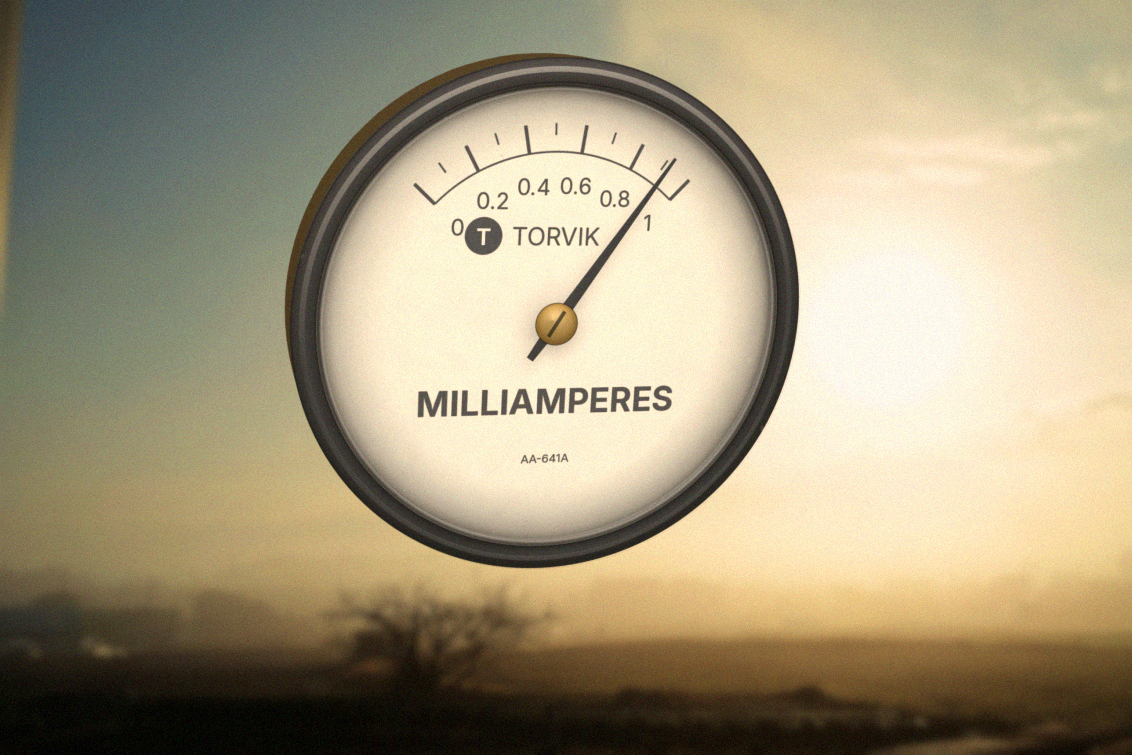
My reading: 0.9 mA
